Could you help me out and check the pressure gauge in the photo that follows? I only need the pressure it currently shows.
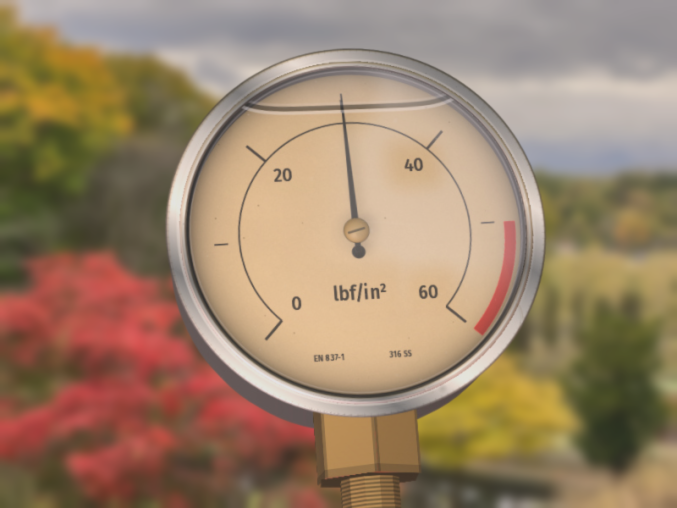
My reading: 30 psi
